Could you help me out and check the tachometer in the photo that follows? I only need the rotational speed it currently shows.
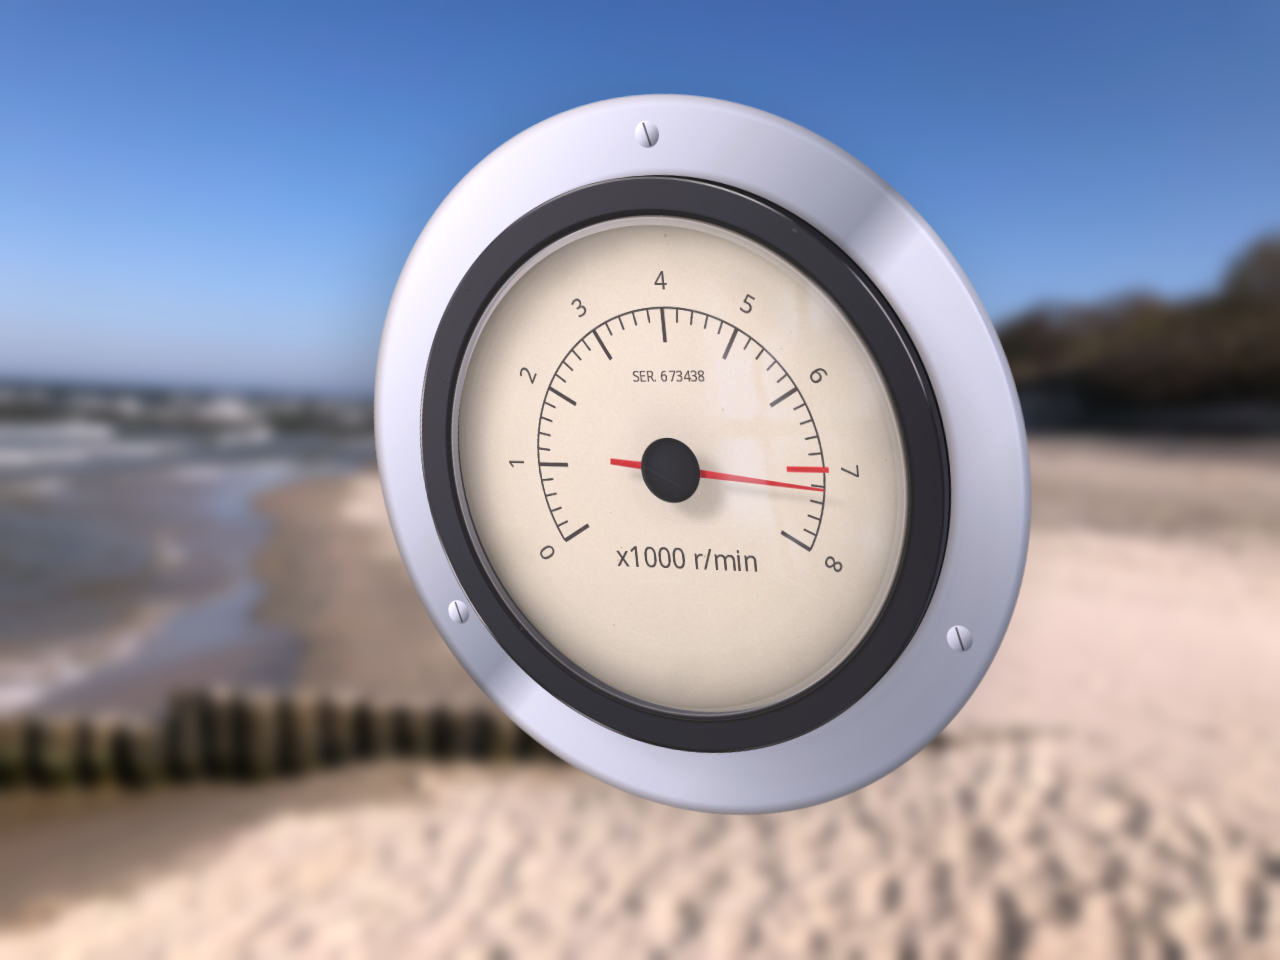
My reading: 7200 rpm
